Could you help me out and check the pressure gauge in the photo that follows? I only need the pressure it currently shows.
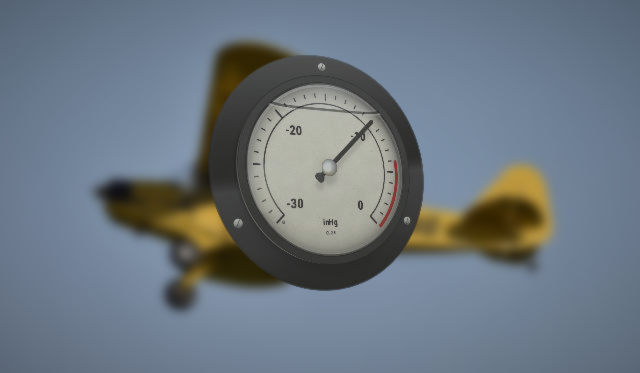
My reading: -10 inHg
